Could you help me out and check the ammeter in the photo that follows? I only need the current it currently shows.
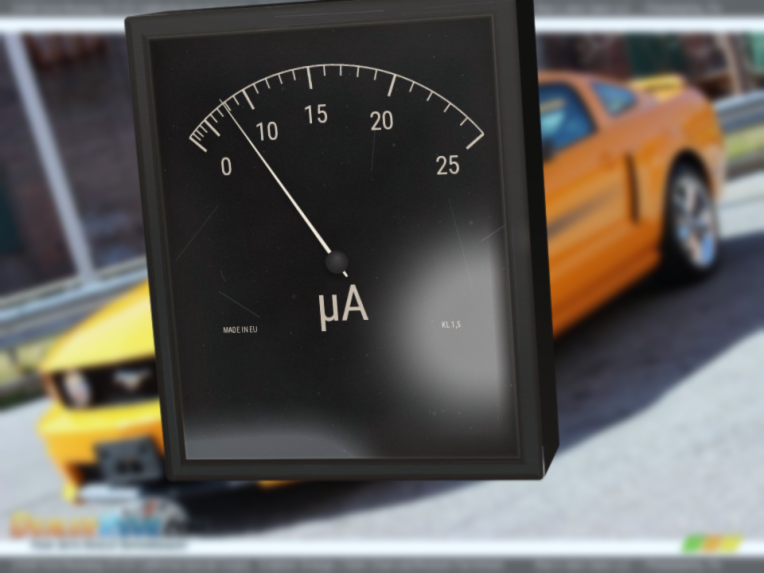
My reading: 8 µA
